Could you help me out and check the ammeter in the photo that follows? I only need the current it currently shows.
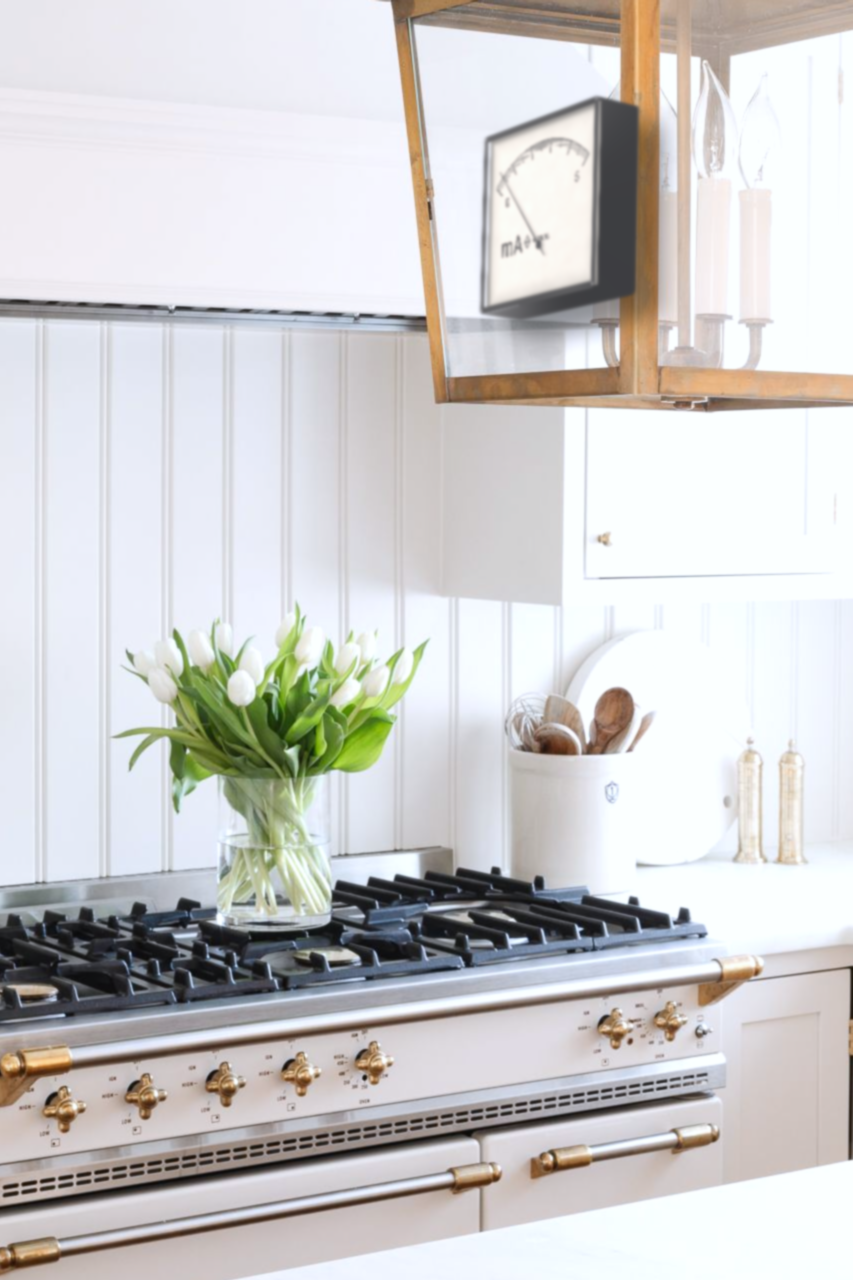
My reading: 0.5 mA
